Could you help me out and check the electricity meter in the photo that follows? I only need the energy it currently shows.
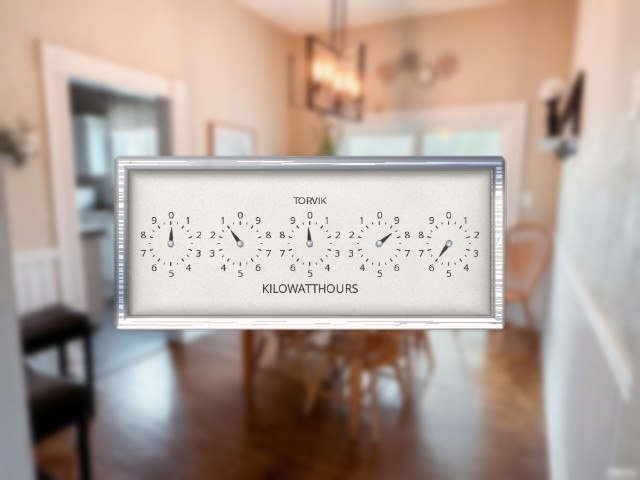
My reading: 986 kWh
